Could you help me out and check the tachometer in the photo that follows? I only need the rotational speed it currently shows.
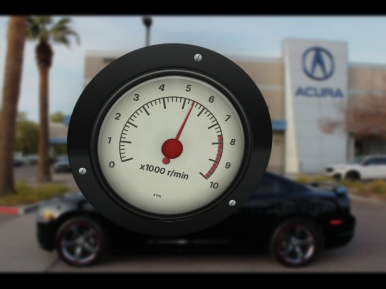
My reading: 5400 rpm
